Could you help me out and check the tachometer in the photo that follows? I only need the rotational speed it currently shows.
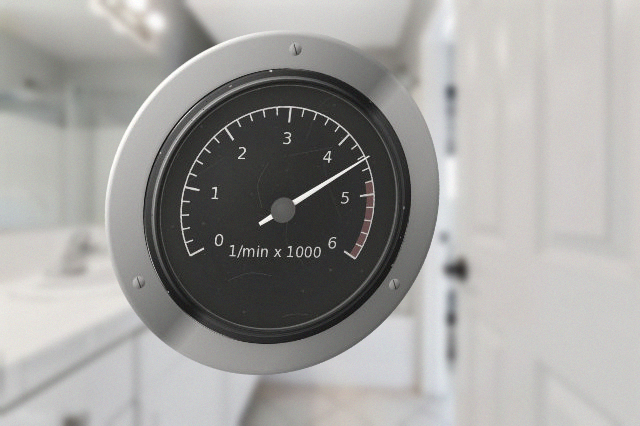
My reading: 4400 rpm
